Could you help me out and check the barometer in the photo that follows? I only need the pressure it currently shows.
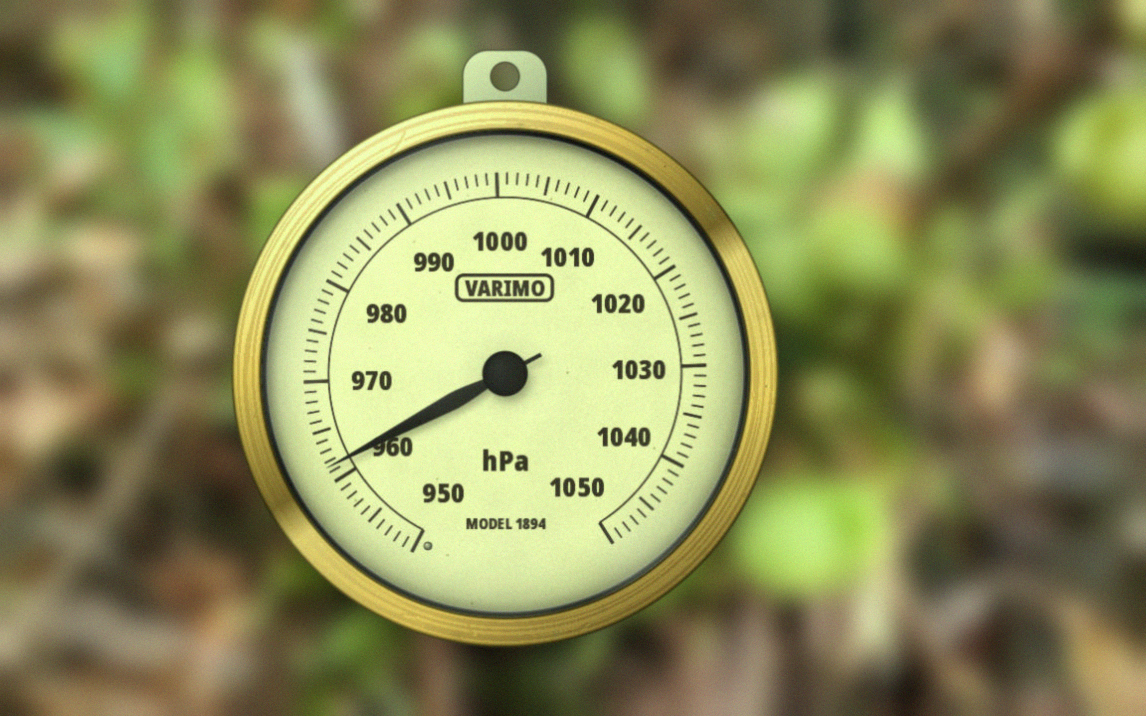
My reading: 961.5 hPa
